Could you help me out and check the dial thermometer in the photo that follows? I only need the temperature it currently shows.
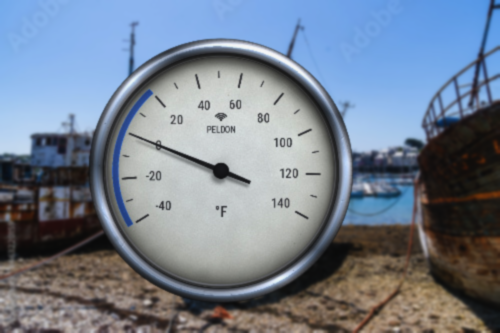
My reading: 0 °F
